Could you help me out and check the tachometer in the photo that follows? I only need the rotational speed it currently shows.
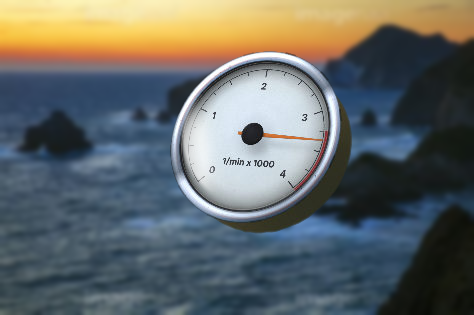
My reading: 3375 rpm
